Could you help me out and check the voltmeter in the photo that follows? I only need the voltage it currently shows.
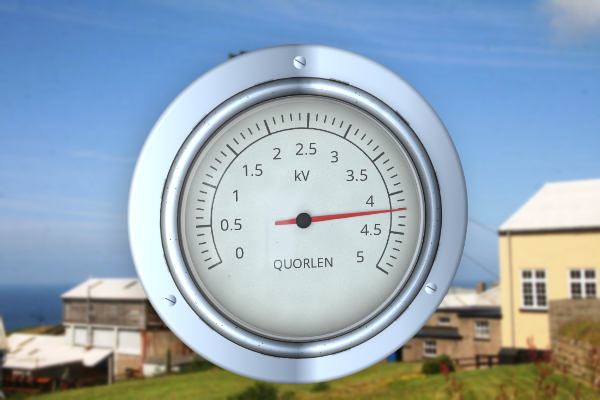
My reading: 4.2 kV
